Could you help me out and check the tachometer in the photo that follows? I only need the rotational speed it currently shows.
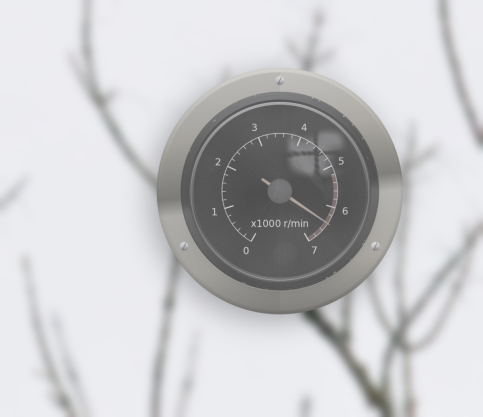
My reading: 6400 rpm
